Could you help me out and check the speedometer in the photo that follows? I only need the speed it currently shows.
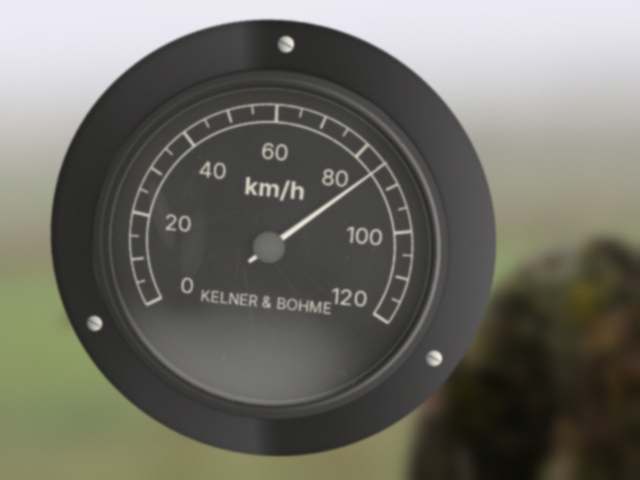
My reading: 85 km/h
